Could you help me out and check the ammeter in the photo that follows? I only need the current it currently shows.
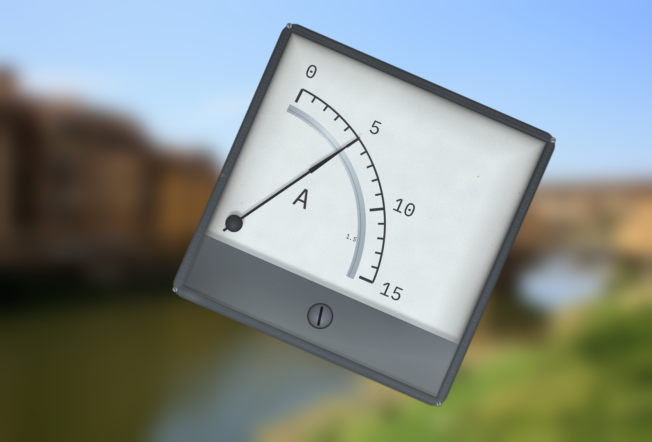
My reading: 5 A
